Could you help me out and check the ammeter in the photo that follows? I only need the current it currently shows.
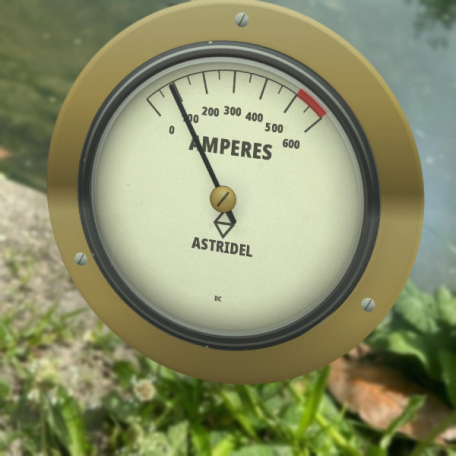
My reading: 100 A
